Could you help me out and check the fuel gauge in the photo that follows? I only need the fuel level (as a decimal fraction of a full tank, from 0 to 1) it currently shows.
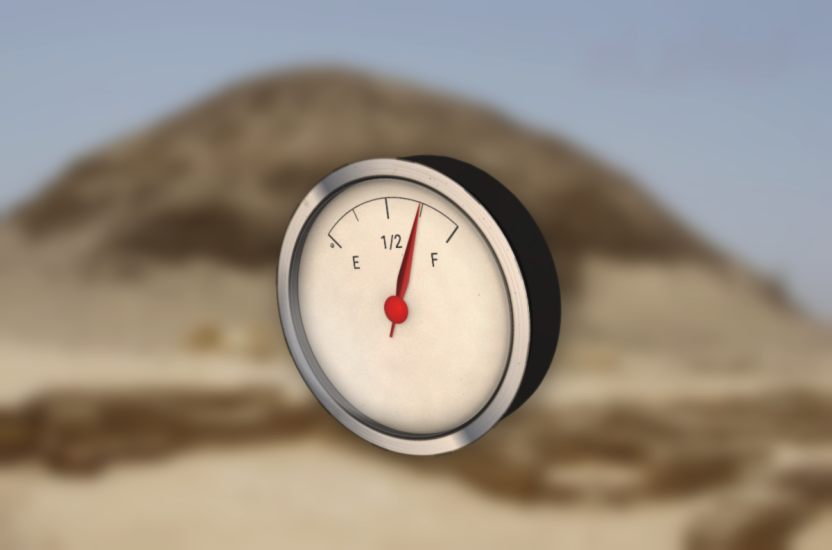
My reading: 0.75
